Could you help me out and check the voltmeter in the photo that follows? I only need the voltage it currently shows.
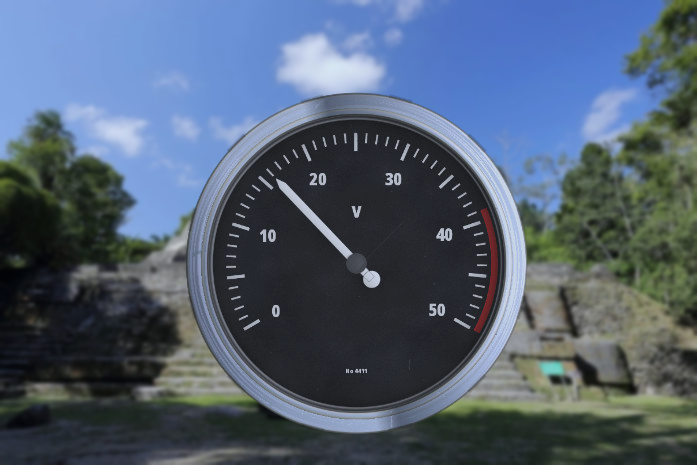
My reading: 16 V
